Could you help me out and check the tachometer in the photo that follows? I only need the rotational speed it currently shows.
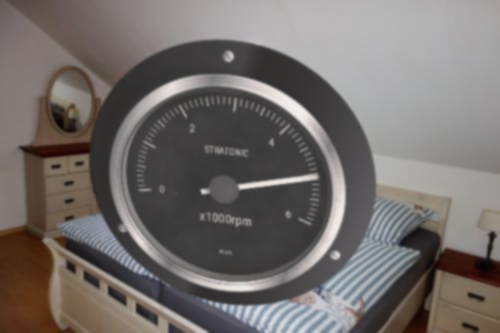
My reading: 5000 rpm
